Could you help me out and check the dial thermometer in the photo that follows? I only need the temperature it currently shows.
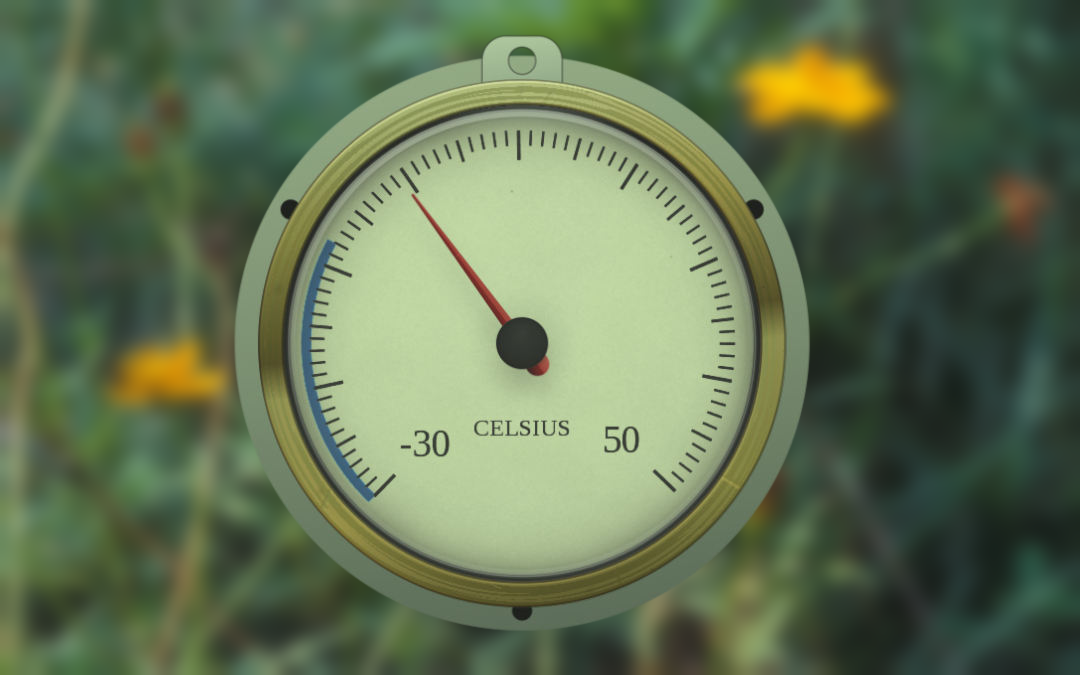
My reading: -0.5 °C
